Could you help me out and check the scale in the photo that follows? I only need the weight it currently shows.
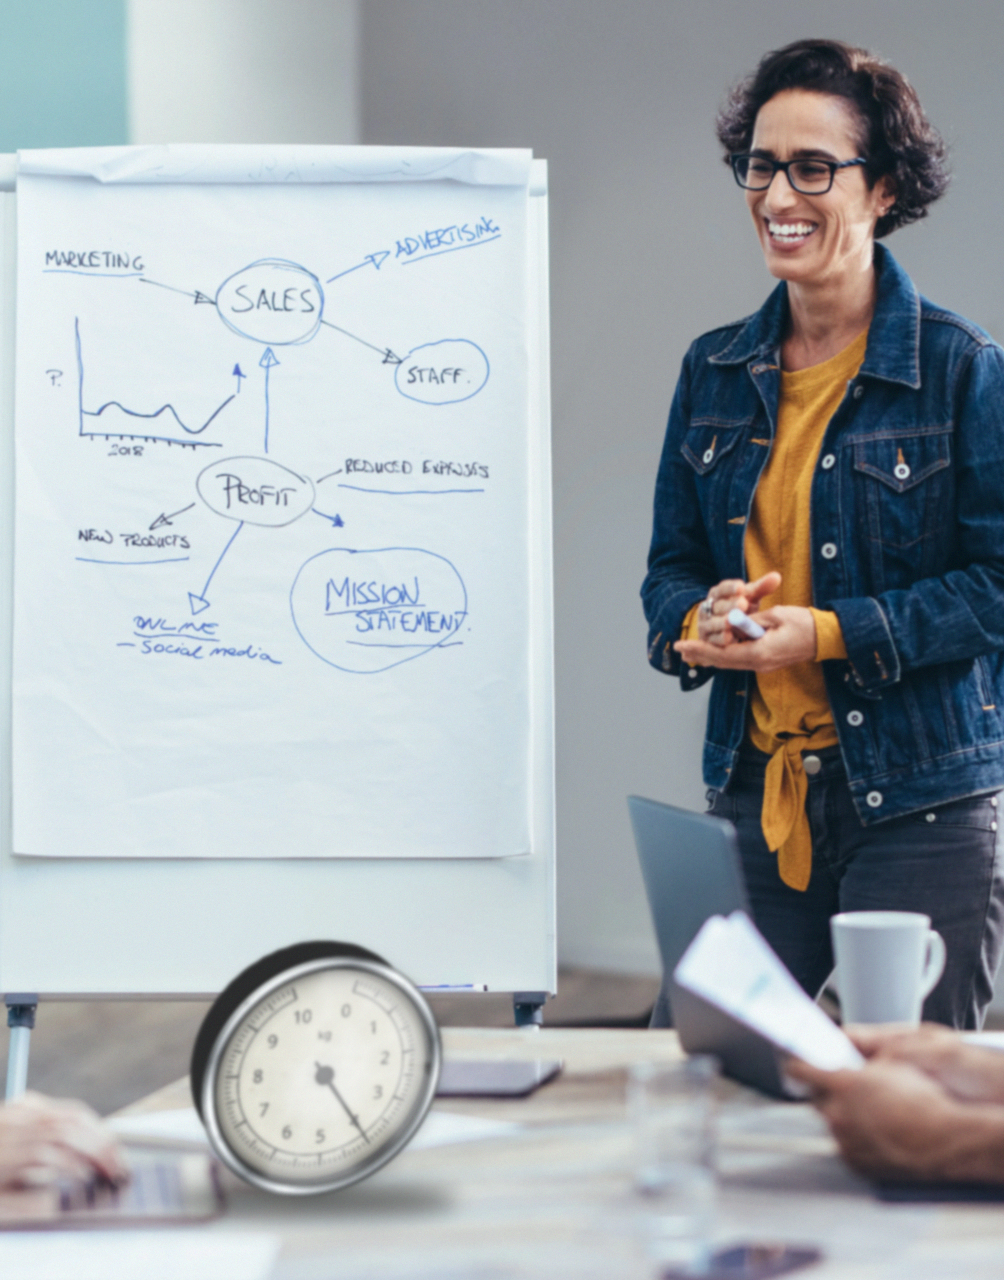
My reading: 4 kg
